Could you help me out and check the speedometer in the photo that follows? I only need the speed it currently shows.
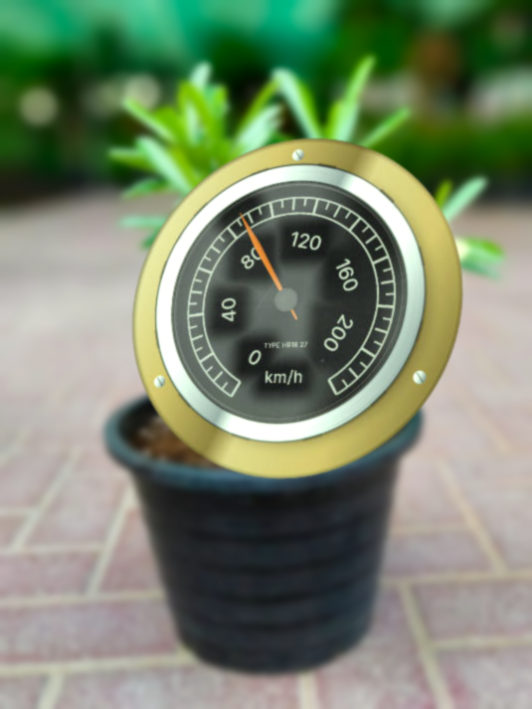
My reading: 87.5 km/h
